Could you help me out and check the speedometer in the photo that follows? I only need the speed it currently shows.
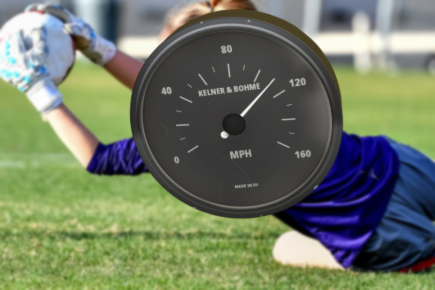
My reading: 110 mph
